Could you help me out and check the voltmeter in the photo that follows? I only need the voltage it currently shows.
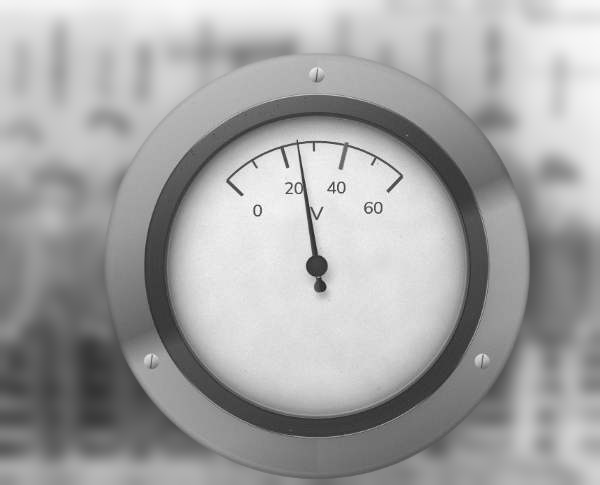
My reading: 25 V
